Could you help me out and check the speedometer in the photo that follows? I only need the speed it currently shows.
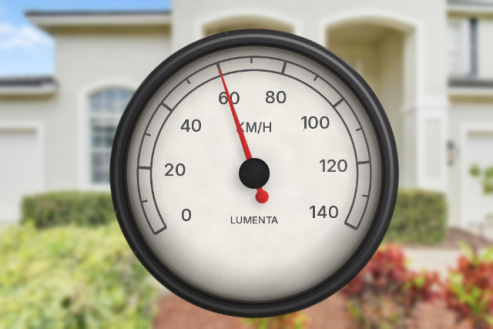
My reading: 60 km/h
